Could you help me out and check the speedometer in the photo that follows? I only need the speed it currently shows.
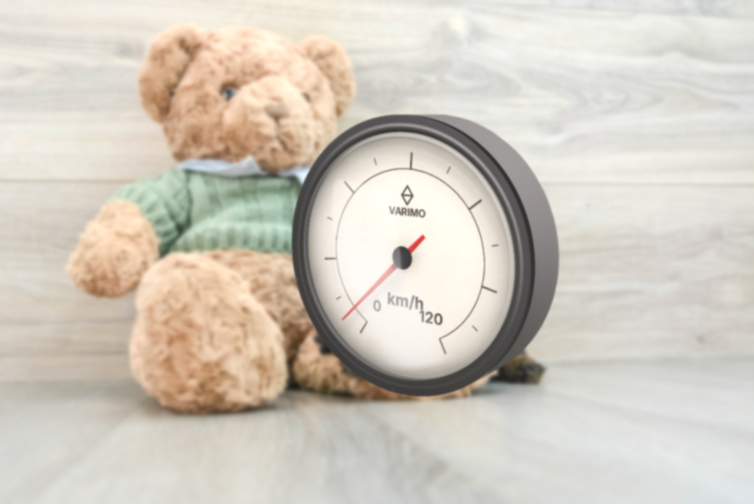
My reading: 5 km/h
